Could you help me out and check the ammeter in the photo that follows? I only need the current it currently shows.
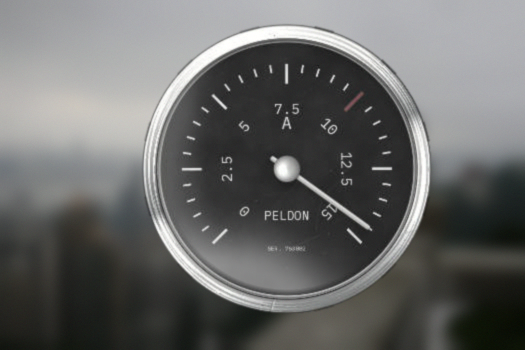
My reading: 14.5 A
